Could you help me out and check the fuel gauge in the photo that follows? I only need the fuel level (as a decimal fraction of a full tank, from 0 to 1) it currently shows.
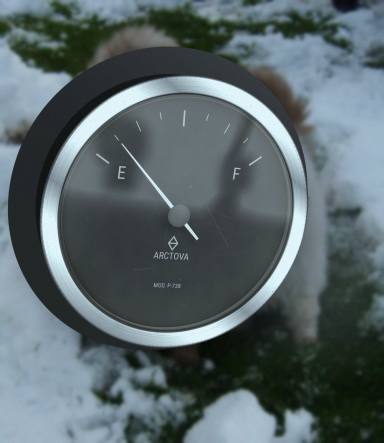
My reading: 0.125
